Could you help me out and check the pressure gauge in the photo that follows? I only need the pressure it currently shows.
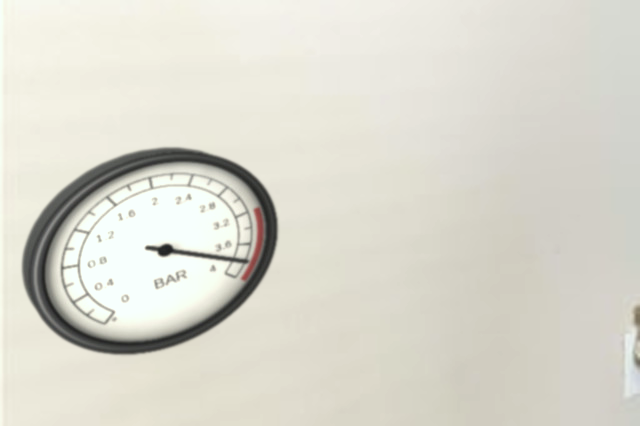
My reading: 3.8 bar
